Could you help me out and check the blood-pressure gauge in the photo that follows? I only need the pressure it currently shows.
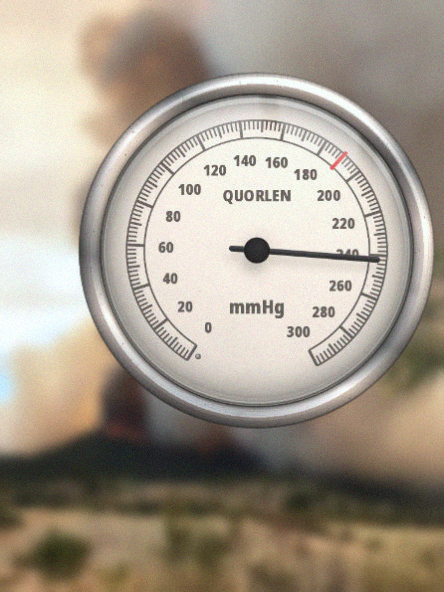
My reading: 242 mmHg
